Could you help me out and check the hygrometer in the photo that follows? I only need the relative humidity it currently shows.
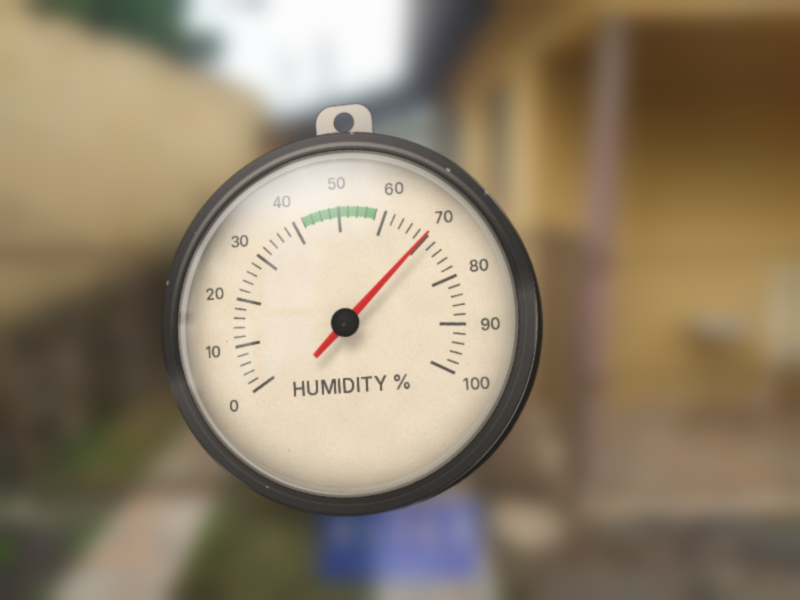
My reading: 70 %
